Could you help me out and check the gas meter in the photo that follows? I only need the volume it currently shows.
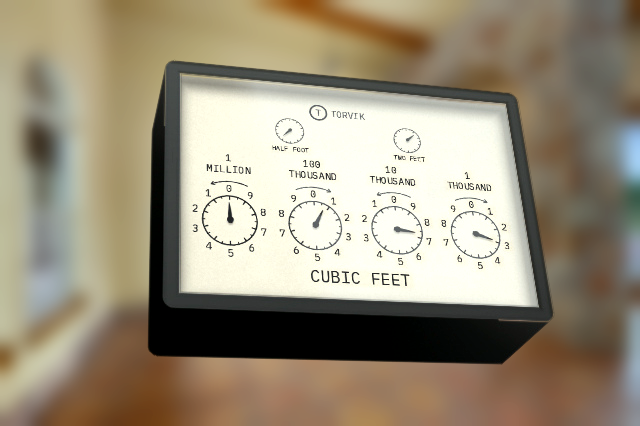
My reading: 7300 ft³
